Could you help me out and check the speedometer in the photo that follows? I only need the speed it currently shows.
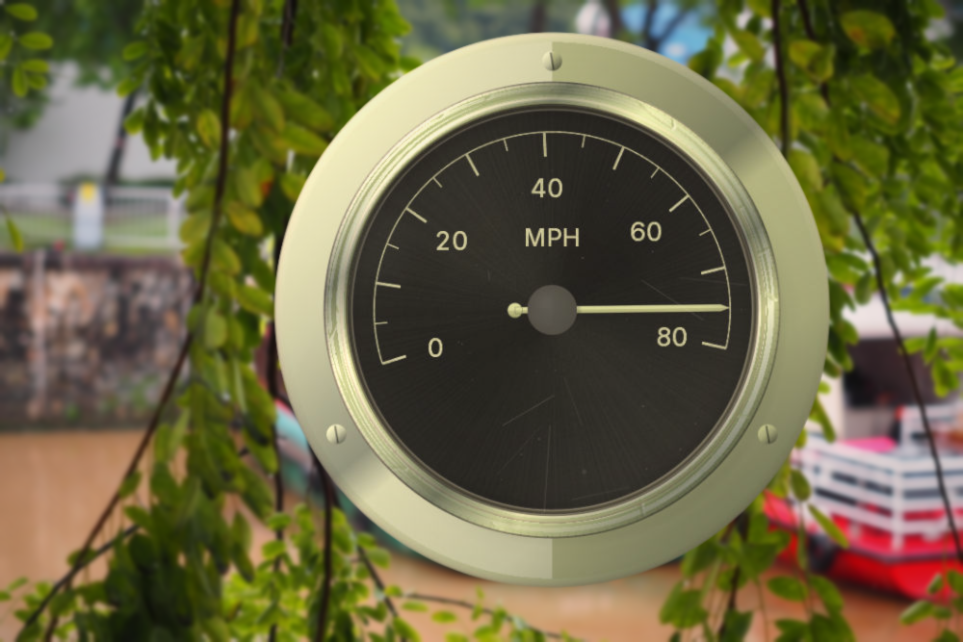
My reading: 75 mph
